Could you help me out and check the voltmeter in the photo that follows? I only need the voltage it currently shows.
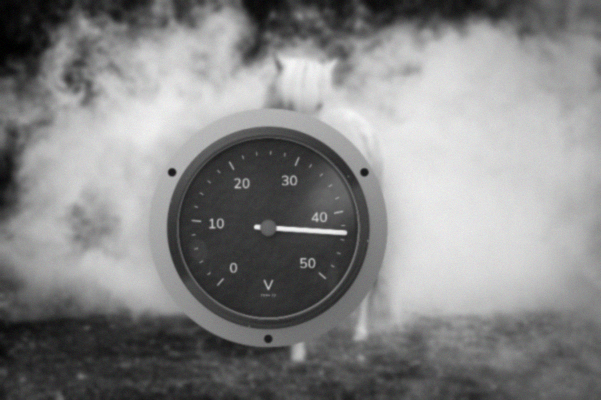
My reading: 43 V
